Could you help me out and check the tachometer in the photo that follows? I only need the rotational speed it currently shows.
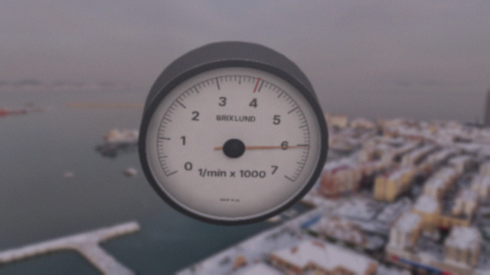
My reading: 6000 rpm
